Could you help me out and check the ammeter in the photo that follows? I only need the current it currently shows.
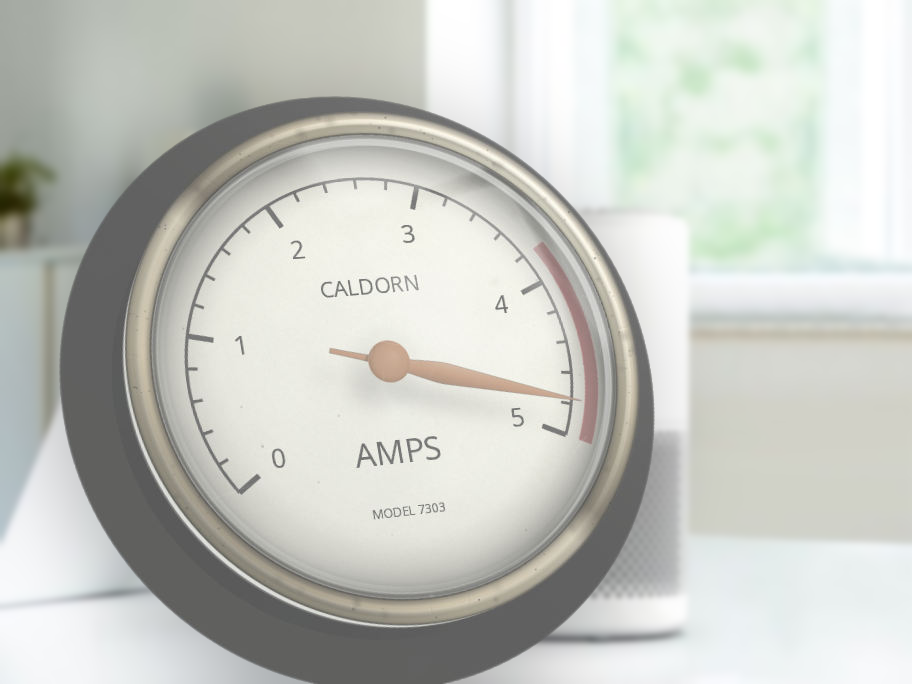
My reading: 4.8 A
